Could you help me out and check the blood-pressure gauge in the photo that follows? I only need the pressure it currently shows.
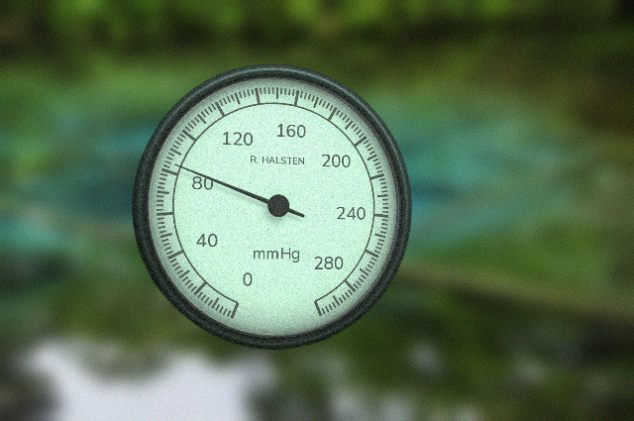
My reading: 84 mmHg
